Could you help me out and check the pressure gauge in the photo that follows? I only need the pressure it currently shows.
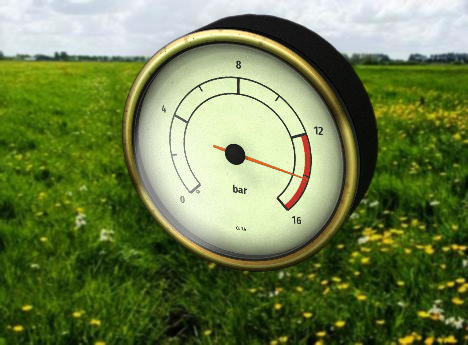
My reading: 14 bar
